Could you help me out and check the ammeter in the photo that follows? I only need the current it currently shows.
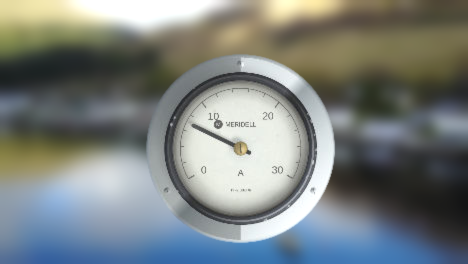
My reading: 7 A
